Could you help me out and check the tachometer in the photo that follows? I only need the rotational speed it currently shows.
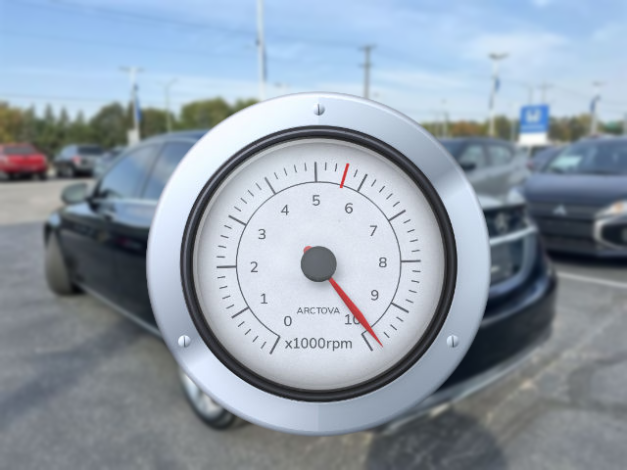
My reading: 9800 rpm
